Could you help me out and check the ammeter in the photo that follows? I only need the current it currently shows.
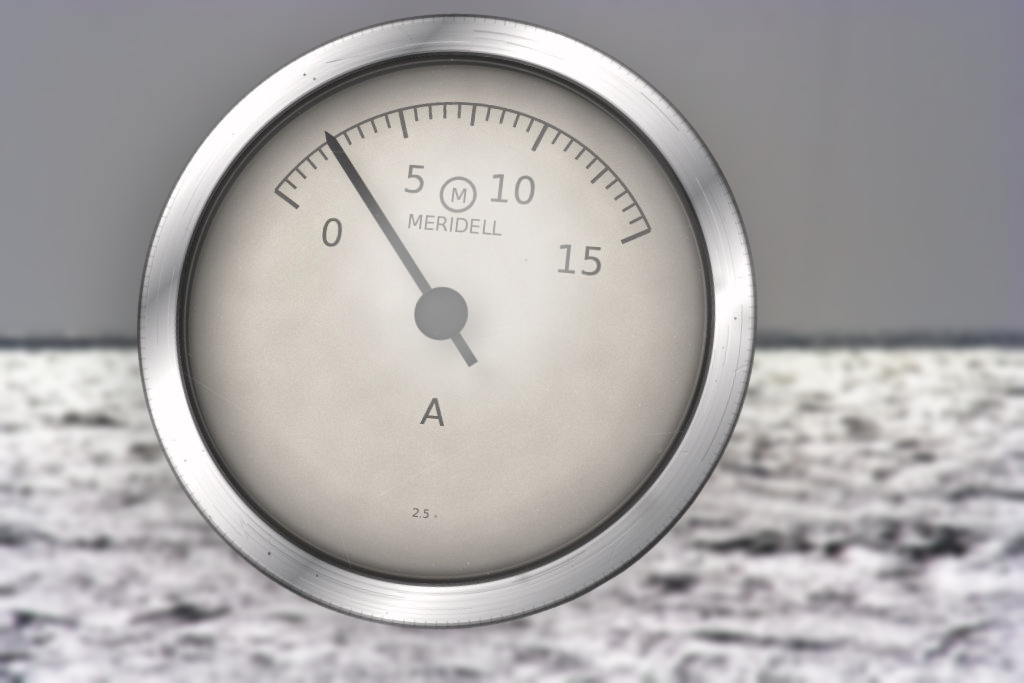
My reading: 2.5 A
